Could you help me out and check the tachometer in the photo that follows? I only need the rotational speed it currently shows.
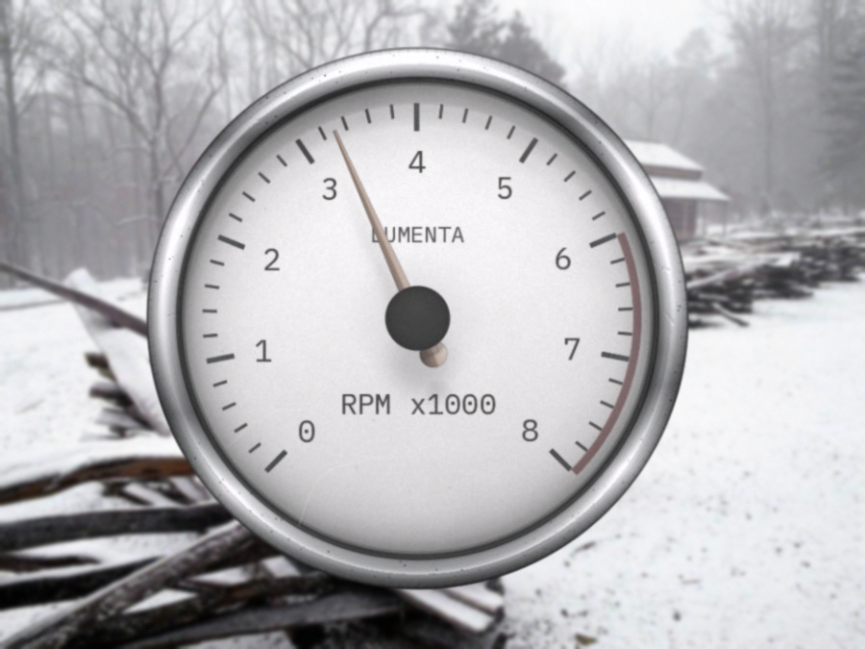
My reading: 3300 rpm
